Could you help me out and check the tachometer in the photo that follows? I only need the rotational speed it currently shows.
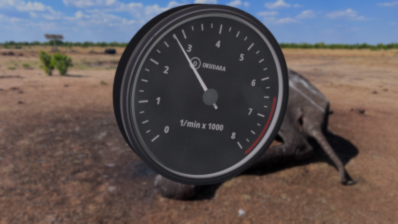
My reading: 2750 rpm
